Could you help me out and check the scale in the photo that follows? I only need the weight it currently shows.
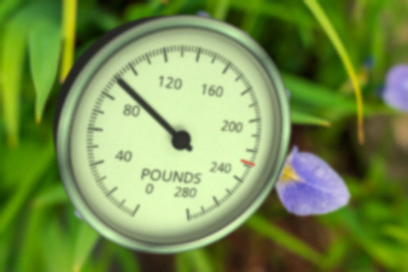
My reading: 90 lb
